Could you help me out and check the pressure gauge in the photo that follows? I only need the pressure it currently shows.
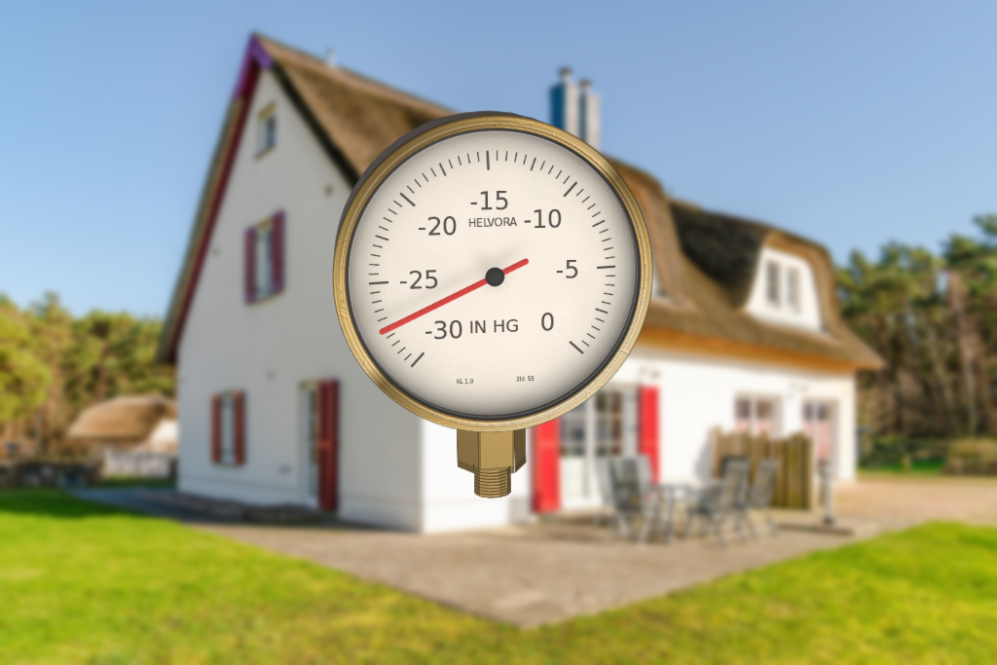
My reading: -27.5 inHg
